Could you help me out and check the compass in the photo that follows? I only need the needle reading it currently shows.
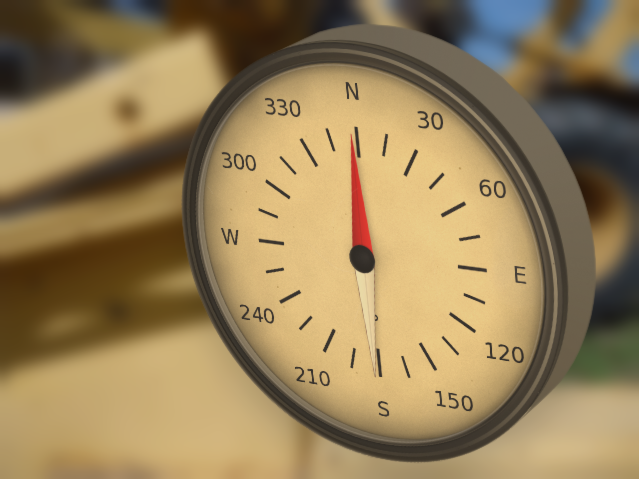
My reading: 0 °
